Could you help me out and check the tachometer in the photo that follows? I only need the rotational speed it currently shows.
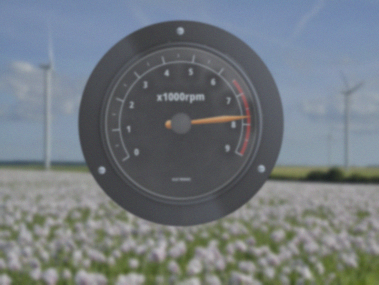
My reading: 7750 rpm
